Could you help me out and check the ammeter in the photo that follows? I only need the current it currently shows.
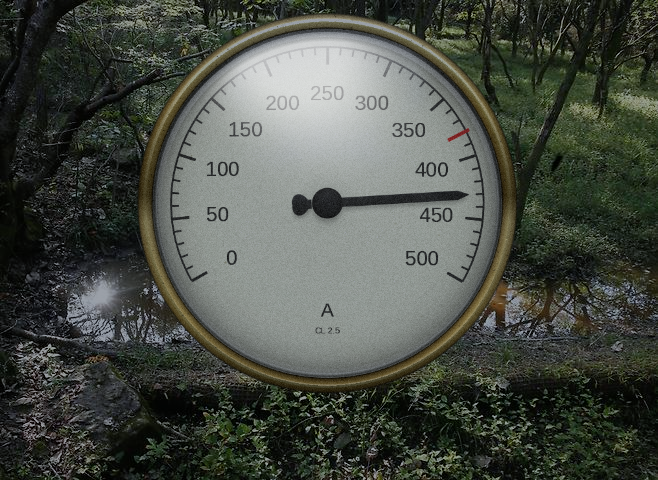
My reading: 430 A
